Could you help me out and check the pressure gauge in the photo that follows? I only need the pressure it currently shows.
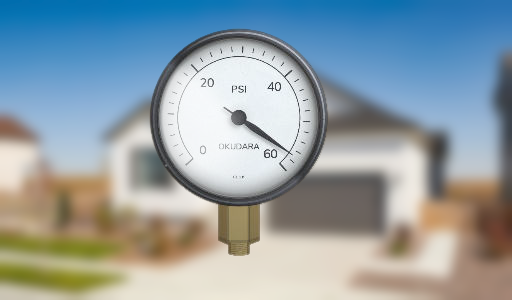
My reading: 57 psi
